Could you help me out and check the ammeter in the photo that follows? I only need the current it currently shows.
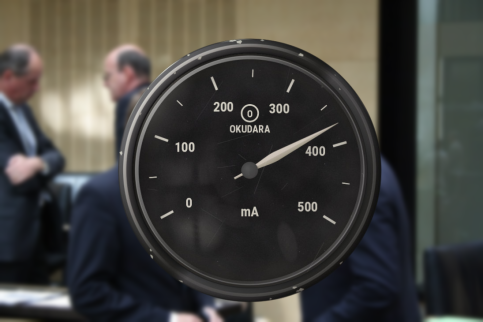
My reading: 375 mA
